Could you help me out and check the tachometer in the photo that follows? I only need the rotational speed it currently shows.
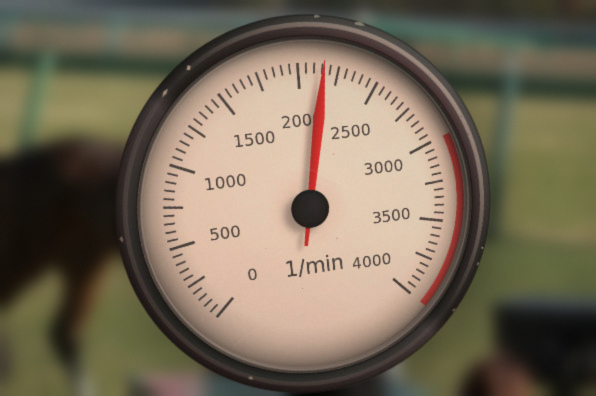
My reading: 2150 rpm
